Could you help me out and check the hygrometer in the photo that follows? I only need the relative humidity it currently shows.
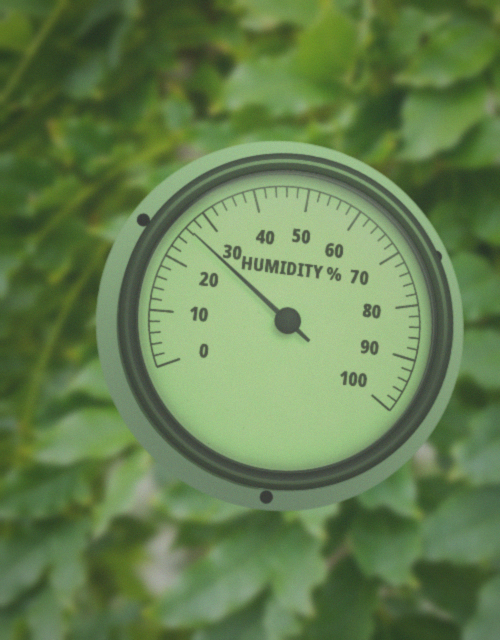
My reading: 26 %
